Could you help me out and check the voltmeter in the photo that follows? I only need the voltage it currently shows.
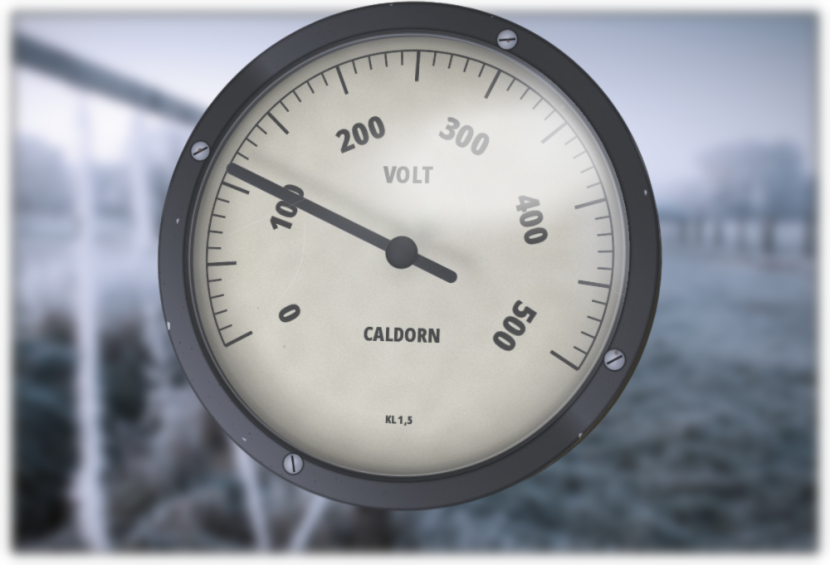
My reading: 110 V
